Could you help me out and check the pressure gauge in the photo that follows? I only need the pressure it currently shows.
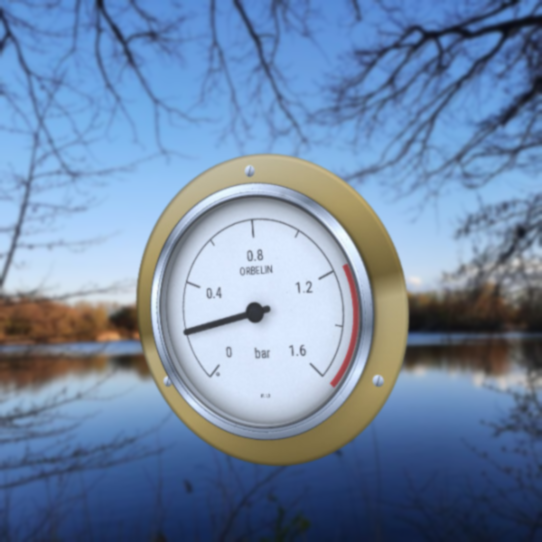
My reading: 0.2 bar
